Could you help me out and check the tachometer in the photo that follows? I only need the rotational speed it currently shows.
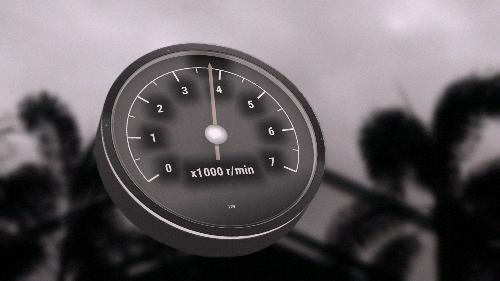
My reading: 3750 rpm
